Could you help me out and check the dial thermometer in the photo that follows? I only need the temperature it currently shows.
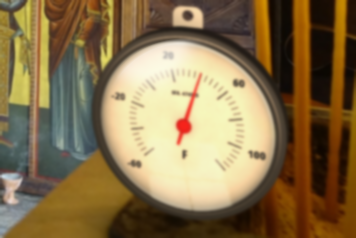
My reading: 40 °F
